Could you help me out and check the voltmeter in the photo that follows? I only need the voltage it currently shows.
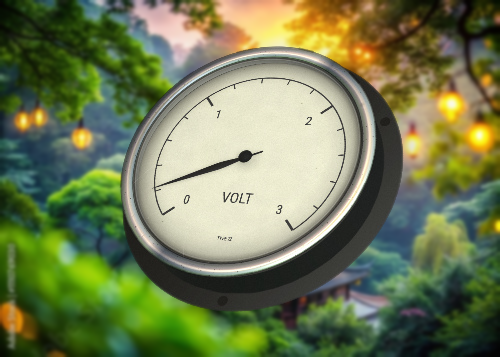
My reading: 0.2 V
